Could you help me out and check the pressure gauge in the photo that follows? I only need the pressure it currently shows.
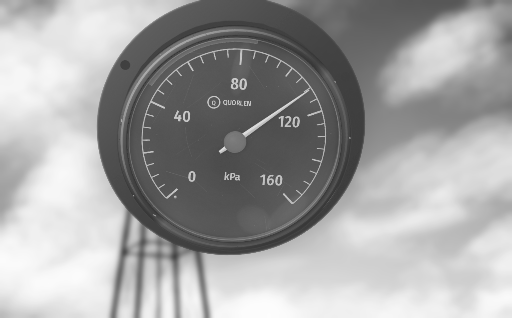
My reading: 110 kPa
